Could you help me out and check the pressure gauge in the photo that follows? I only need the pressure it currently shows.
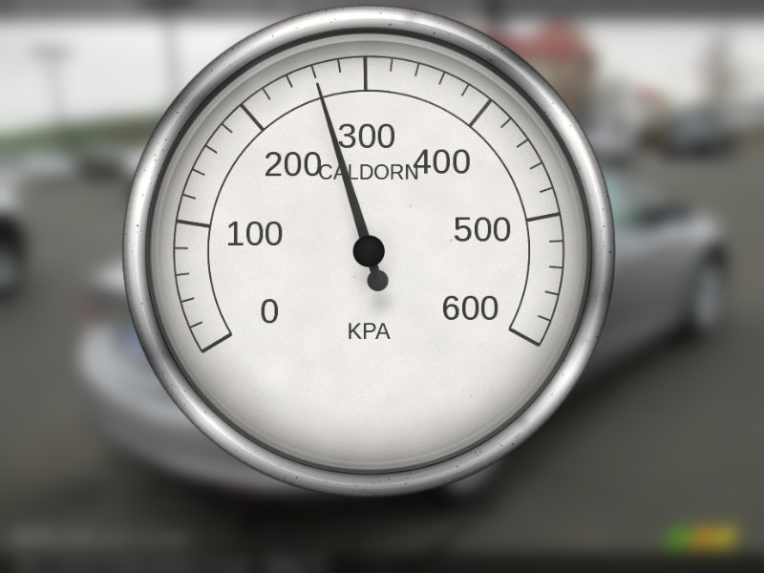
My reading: 260 kPa
